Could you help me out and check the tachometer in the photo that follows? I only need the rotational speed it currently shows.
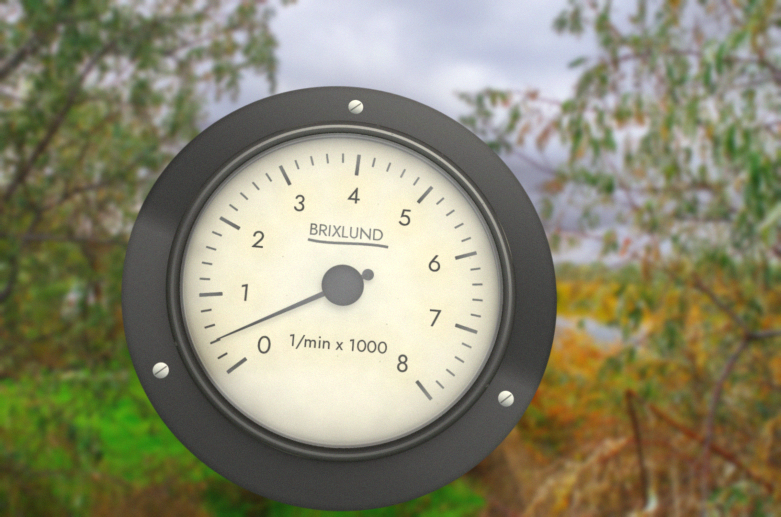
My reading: 400 rpm
